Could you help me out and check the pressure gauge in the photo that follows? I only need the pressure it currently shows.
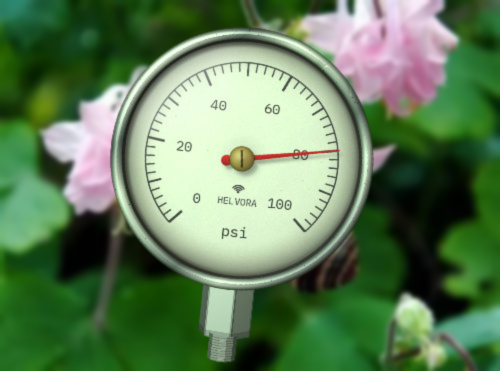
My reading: 80 psi
